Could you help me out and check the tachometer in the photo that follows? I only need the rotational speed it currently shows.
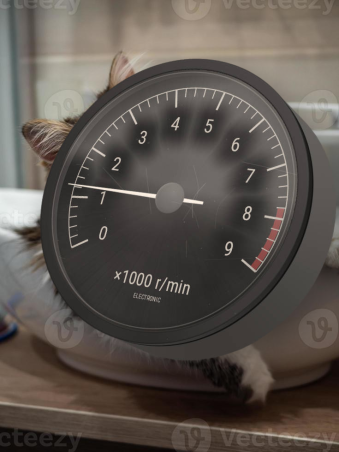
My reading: 1200 rpm
